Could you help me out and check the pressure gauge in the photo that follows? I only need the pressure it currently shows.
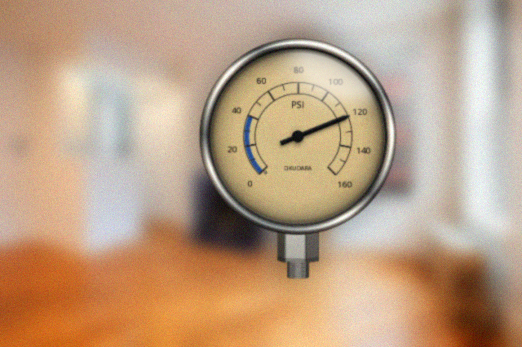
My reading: 120 psi
